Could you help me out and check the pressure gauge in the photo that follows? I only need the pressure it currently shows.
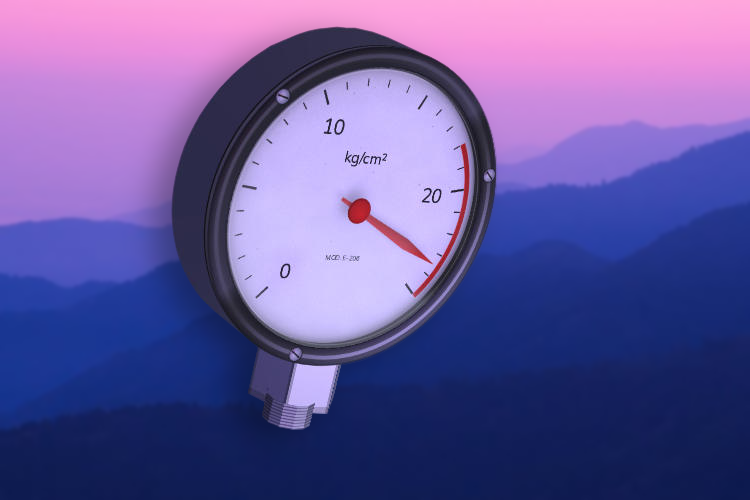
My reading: 23.5 kg/cm²
